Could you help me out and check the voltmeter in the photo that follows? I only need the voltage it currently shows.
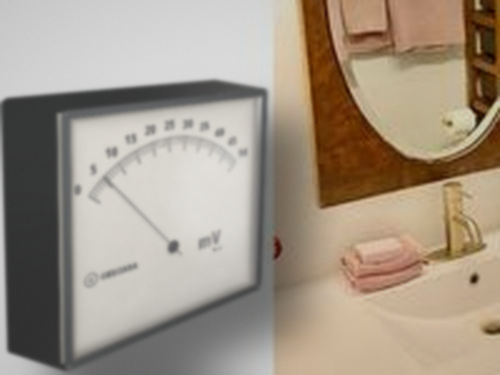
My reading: 5 mV
